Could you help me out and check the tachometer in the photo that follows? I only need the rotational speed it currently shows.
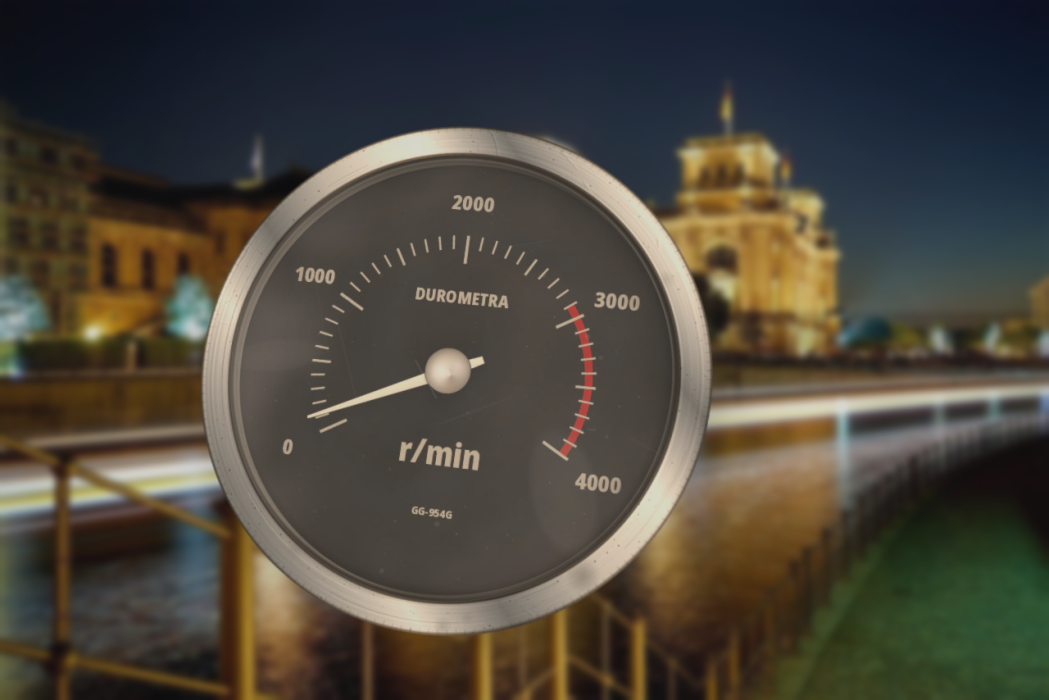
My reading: 100 rpm
